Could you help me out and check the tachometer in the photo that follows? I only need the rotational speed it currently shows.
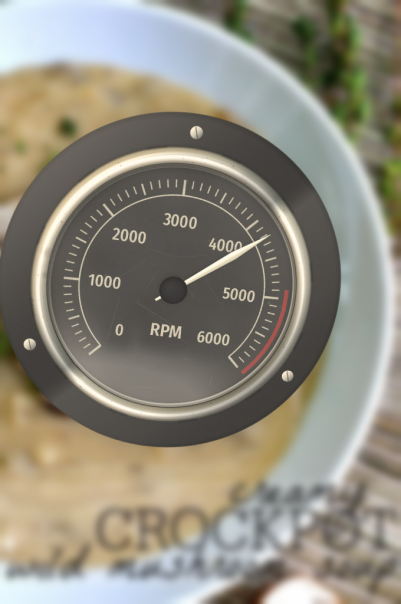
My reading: 4200 rpm
